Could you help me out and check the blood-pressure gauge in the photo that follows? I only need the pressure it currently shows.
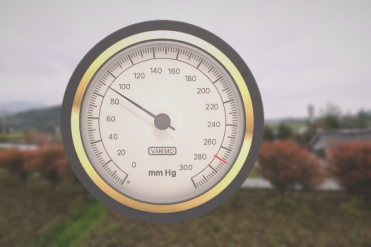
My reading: 90 mmHg
